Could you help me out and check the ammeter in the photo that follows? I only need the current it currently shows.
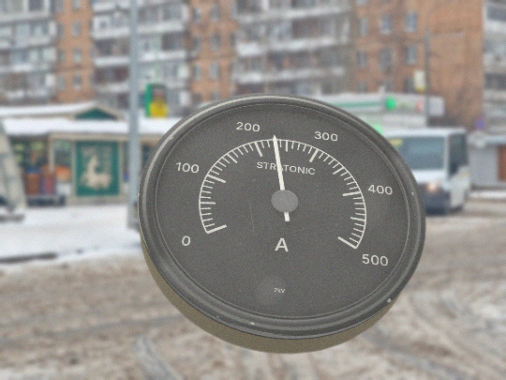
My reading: 230 A
